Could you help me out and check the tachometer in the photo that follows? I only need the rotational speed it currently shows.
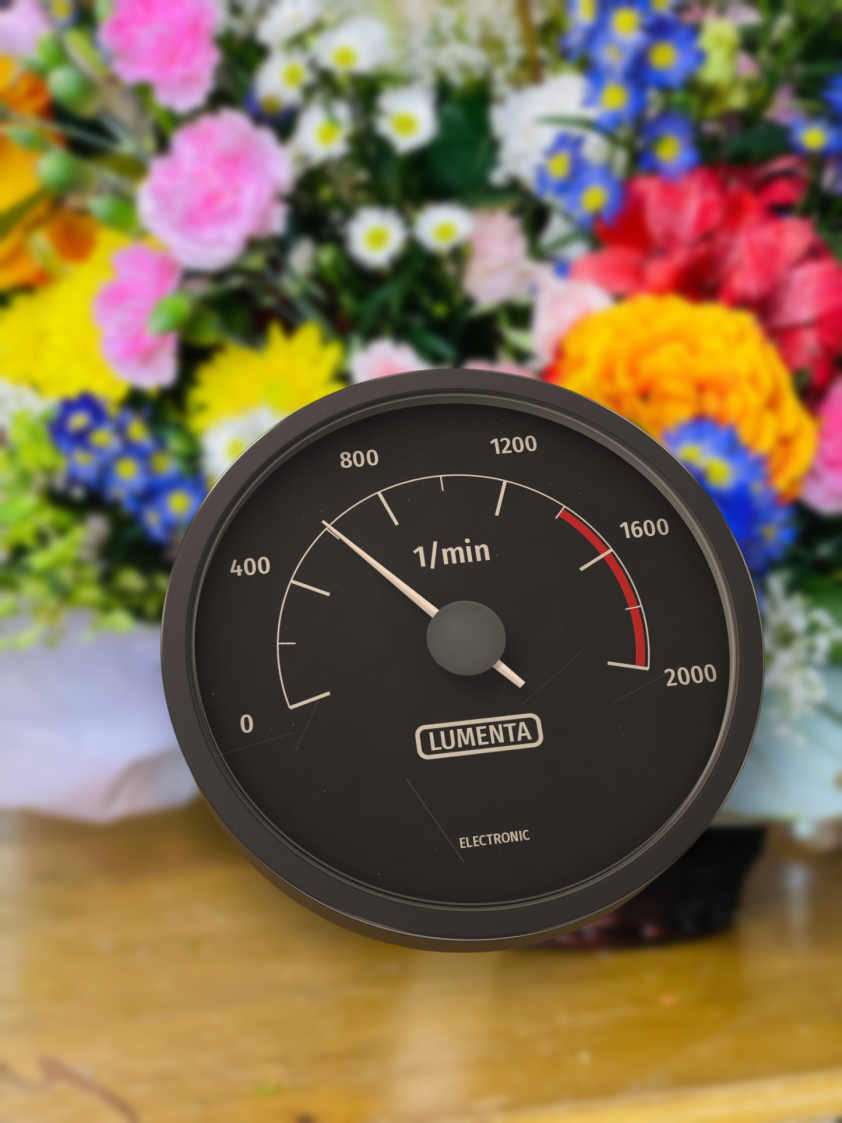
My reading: 600 rpm
